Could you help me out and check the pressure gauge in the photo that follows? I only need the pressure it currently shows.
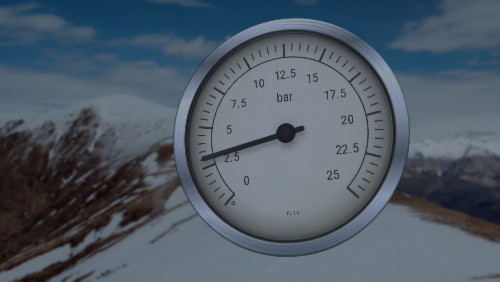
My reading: 3 bar
